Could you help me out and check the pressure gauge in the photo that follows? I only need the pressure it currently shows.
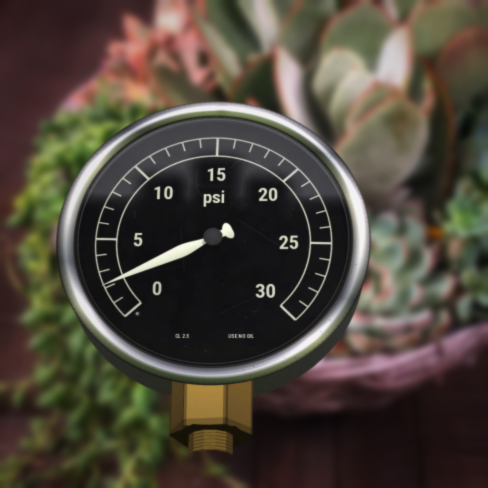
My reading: 2 psi
